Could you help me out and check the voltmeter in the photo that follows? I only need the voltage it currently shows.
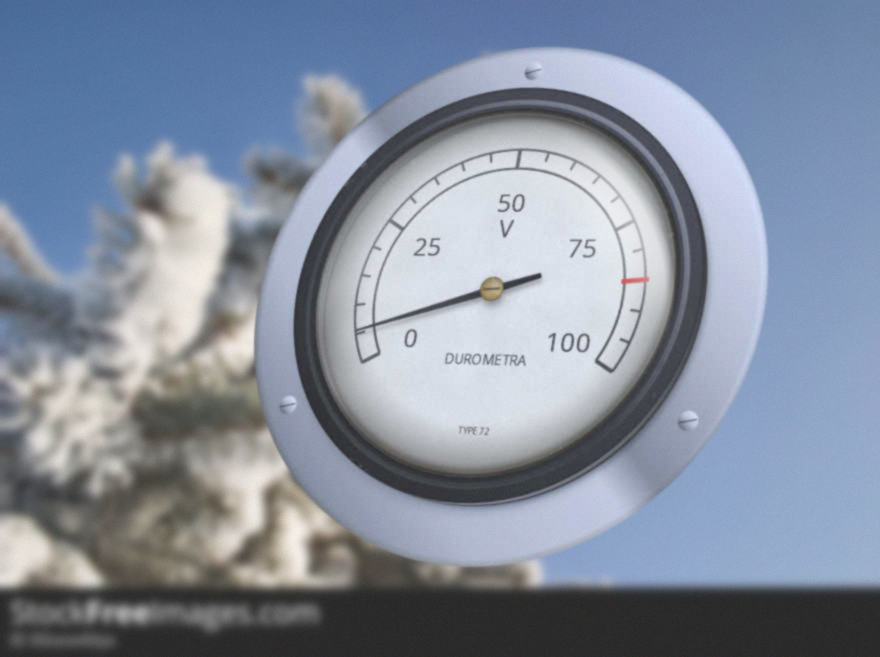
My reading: 5 V
